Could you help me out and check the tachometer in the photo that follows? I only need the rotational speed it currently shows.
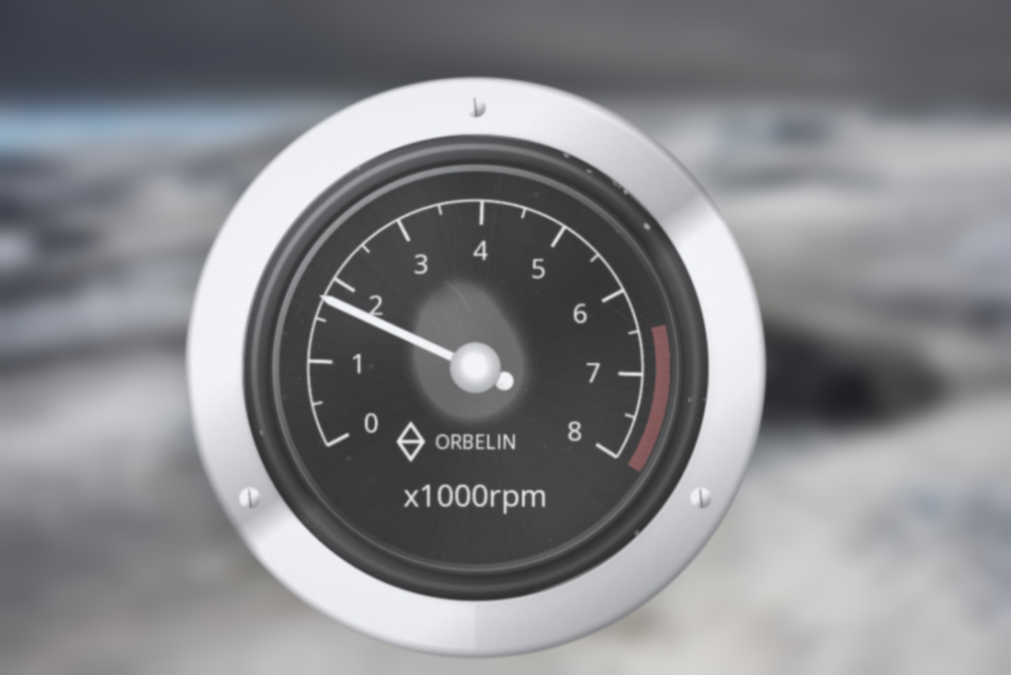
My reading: 1750 rpm
